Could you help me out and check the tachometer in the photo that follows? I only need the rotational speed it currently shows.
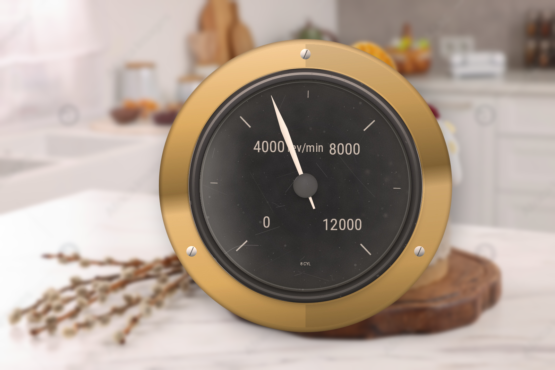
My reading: 5000 rpm
